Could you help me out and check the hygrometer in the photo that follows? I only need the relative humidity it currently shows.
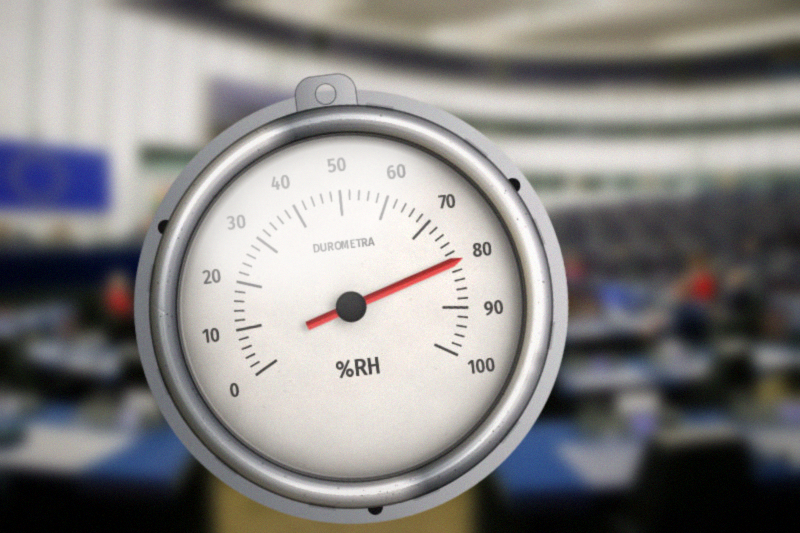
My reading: 80 %
